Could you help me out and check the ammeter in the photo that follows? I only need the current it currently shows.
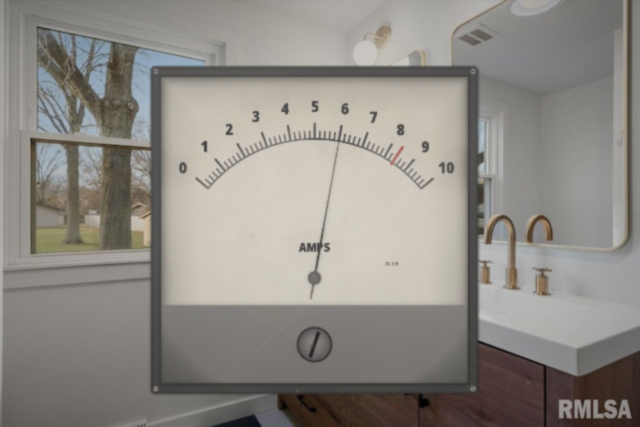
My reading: 6 A
